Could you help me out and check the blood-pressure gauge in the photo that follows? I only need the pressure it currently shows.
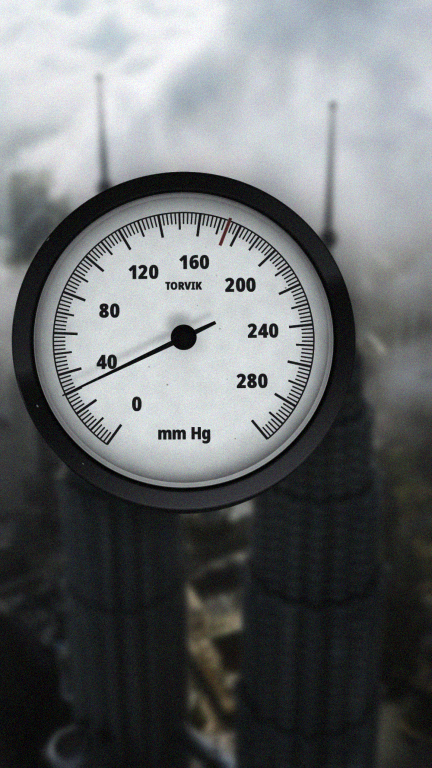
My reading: 30 mmHg
